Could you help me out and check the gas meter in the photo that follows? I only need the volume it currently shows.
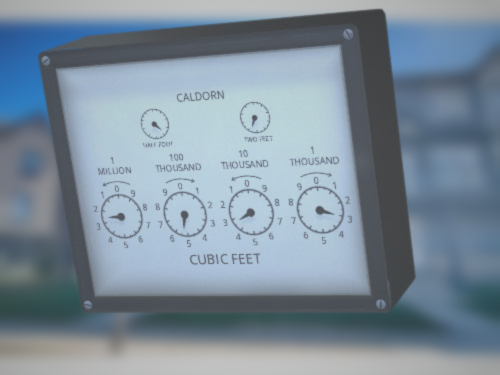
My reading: 253300 ft³
